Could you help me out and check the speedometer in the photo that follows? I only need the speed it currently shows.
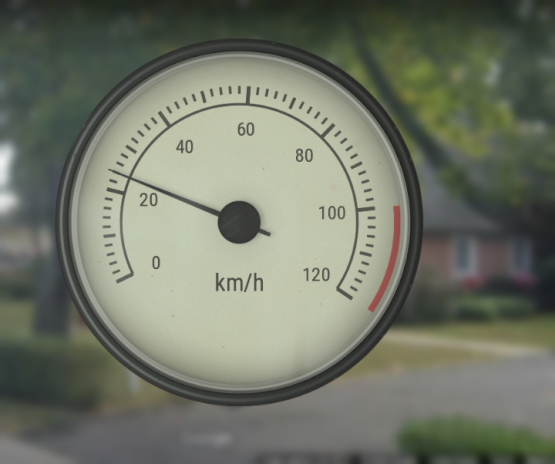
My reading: 24 km/h
